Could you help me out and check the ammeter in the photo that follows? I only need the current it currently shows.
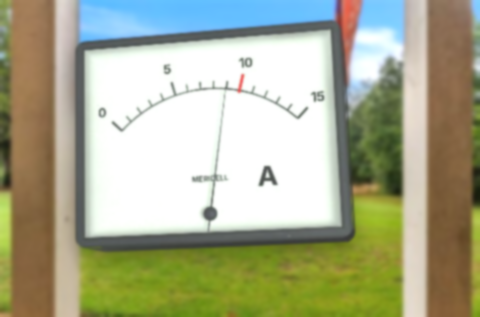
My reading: 9 A
